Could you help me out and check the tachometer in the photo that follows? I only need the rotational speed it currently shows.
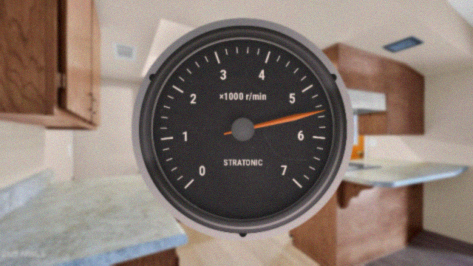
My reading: 5500 rpm
